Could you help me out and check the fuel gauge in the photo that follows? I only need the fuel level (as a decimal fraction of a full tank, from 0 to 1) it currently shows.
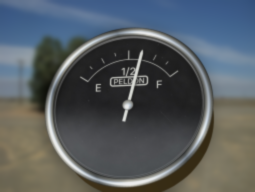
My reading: 0.625
